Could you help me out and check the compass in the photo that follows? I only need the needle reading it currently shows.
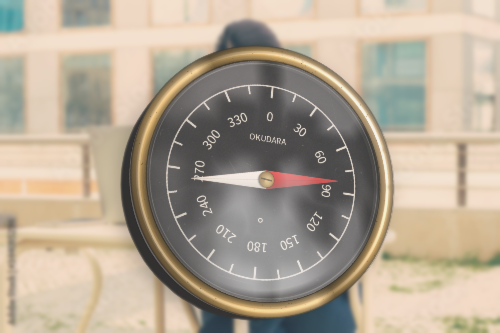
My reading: 82.5 °
